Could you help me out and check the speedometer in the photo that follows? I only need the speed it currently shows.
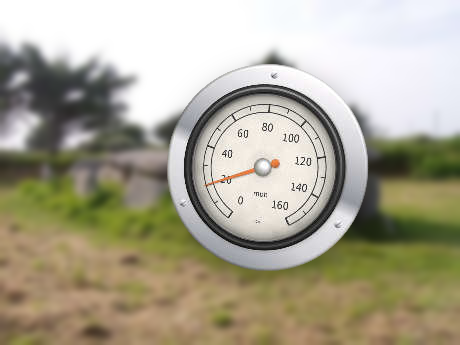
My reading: 20 mph
